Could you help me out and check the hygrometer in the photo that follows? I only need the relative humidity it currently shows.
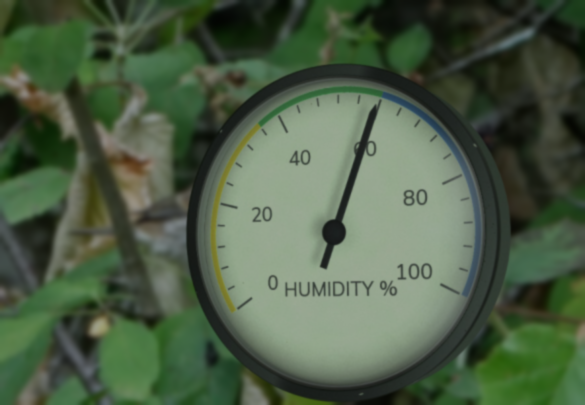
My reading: 60 %
